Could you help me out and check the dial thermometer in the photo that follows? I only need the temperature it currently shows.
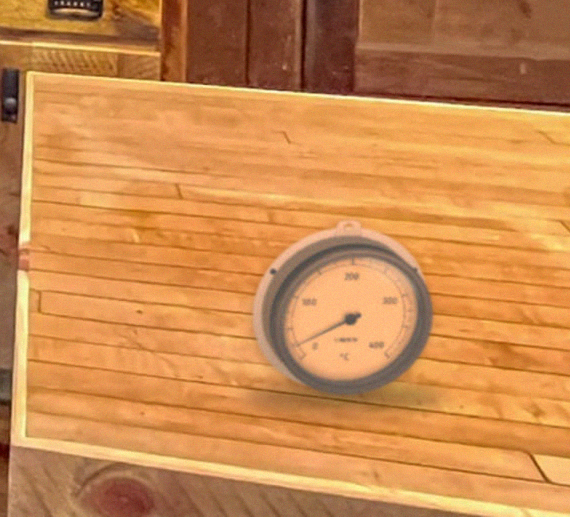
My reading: 25 °C
